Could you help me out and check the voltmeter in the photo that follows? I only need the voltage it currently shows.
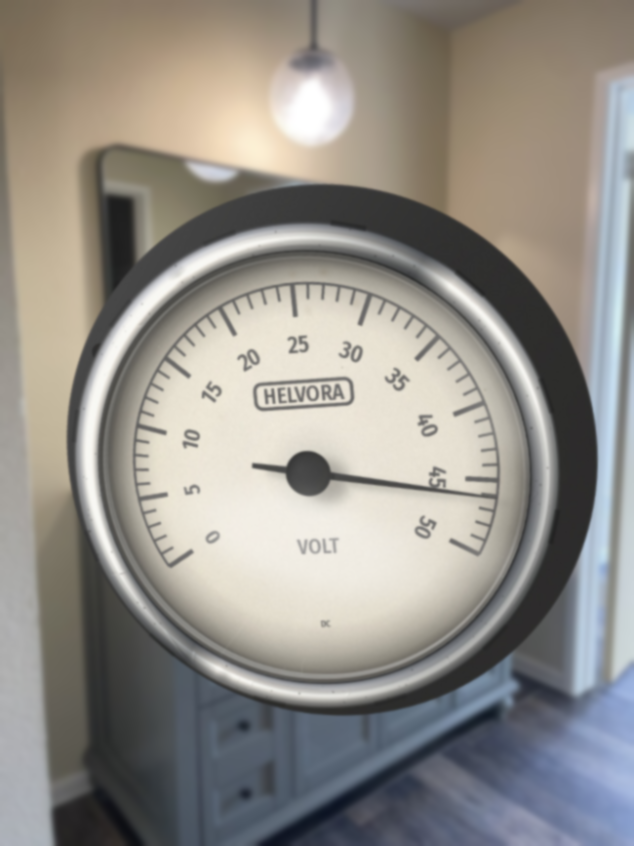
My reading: 46 V
